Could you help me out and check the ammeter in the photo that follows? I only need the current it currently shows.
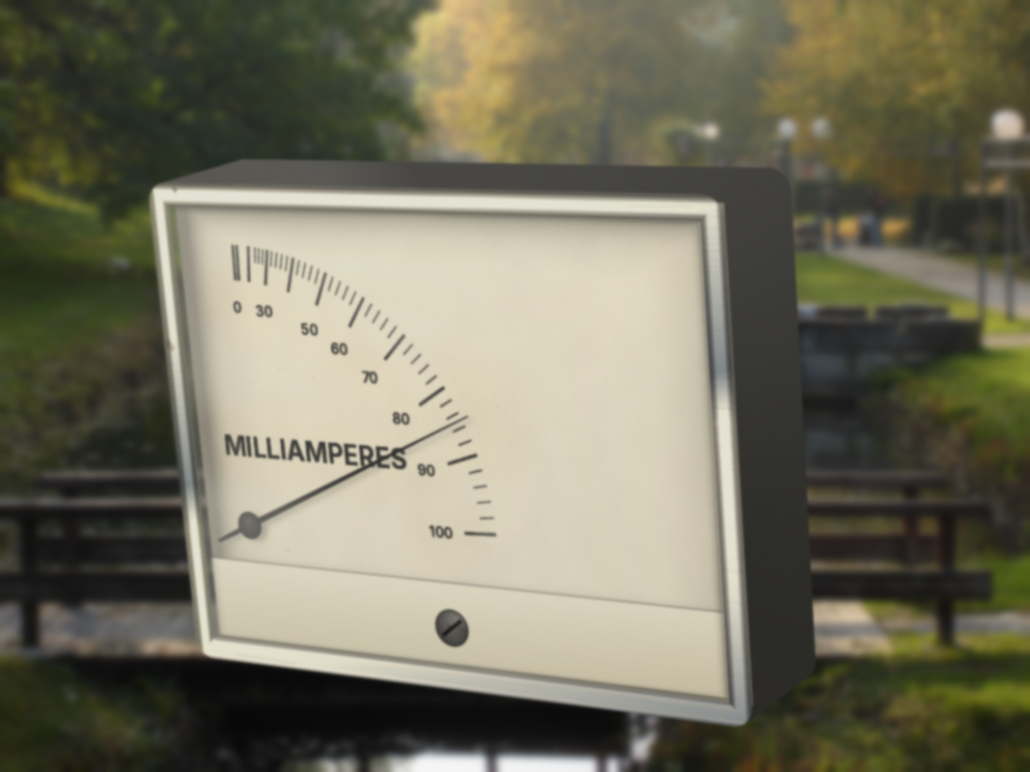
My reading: 85 mA
